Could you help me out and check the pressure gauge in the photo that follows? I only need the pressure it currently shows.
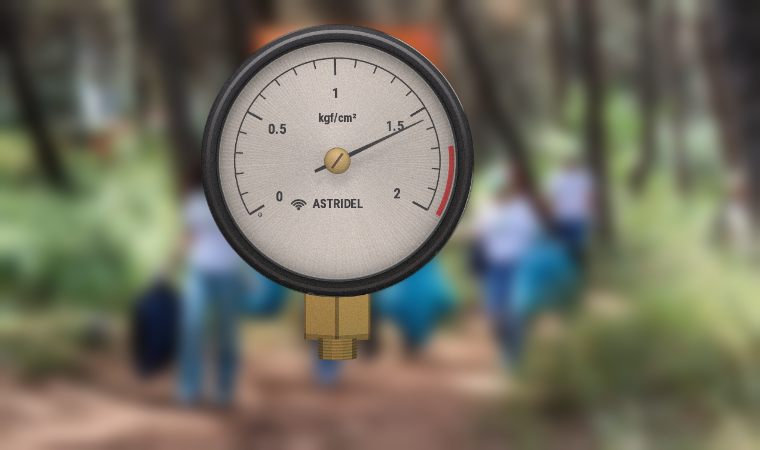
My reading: 1.55 kg/cm²
